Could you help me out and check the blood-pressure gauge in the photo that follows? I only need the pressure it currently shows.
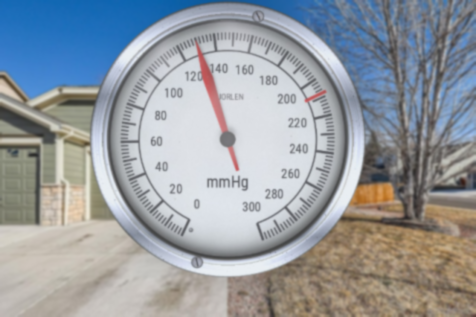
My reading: 130 mmHg
